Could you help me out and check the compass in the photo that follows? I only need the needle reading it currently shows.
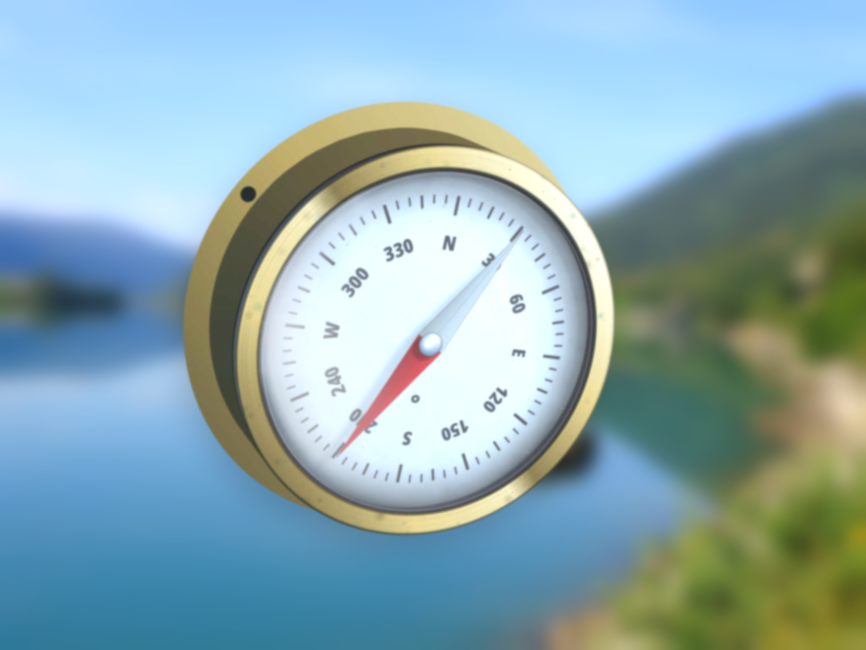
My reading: 210 °
